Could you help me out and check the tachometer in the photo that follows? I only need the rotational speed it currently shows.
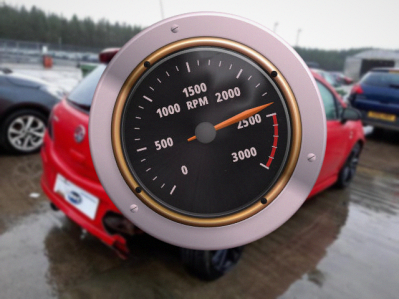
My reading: 2400 rpm
